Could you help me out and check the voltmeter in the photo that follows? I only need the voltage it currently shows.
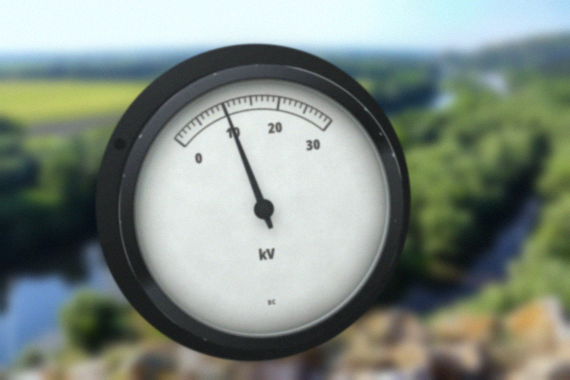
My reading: 10 kV
